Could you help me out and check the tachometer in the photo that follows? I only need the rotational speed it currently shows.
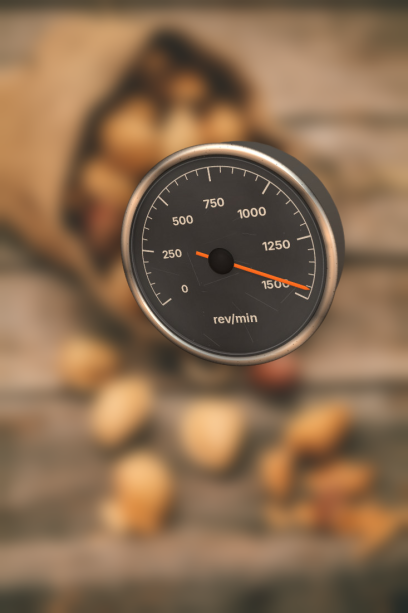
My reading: 1450 rpm
